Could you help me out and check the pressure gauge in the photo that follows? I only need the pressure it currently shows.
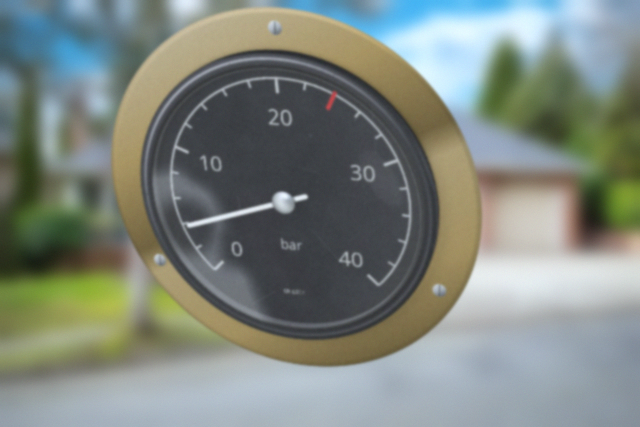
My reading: 4 bar
